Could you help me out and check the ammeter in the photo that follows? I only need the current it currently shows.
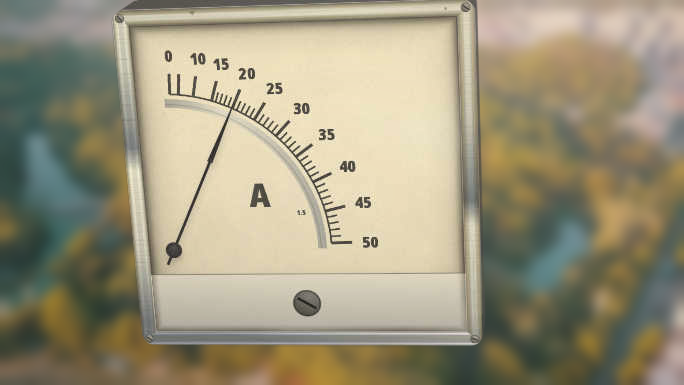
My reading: 20 A
